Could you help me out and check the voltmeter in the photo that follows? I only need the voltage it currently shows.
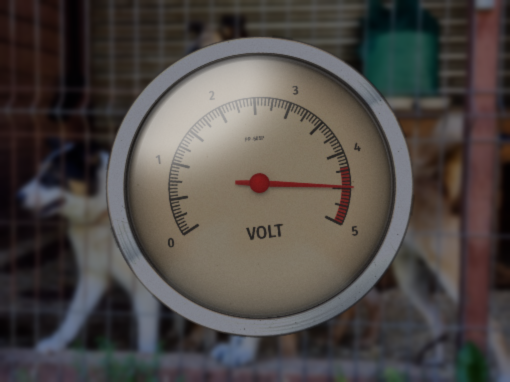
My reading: 4.5 V
